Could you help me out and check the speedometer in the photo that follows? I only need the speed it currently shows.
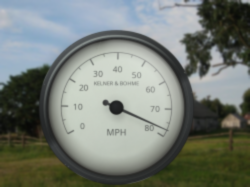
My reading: 77.5 mph
